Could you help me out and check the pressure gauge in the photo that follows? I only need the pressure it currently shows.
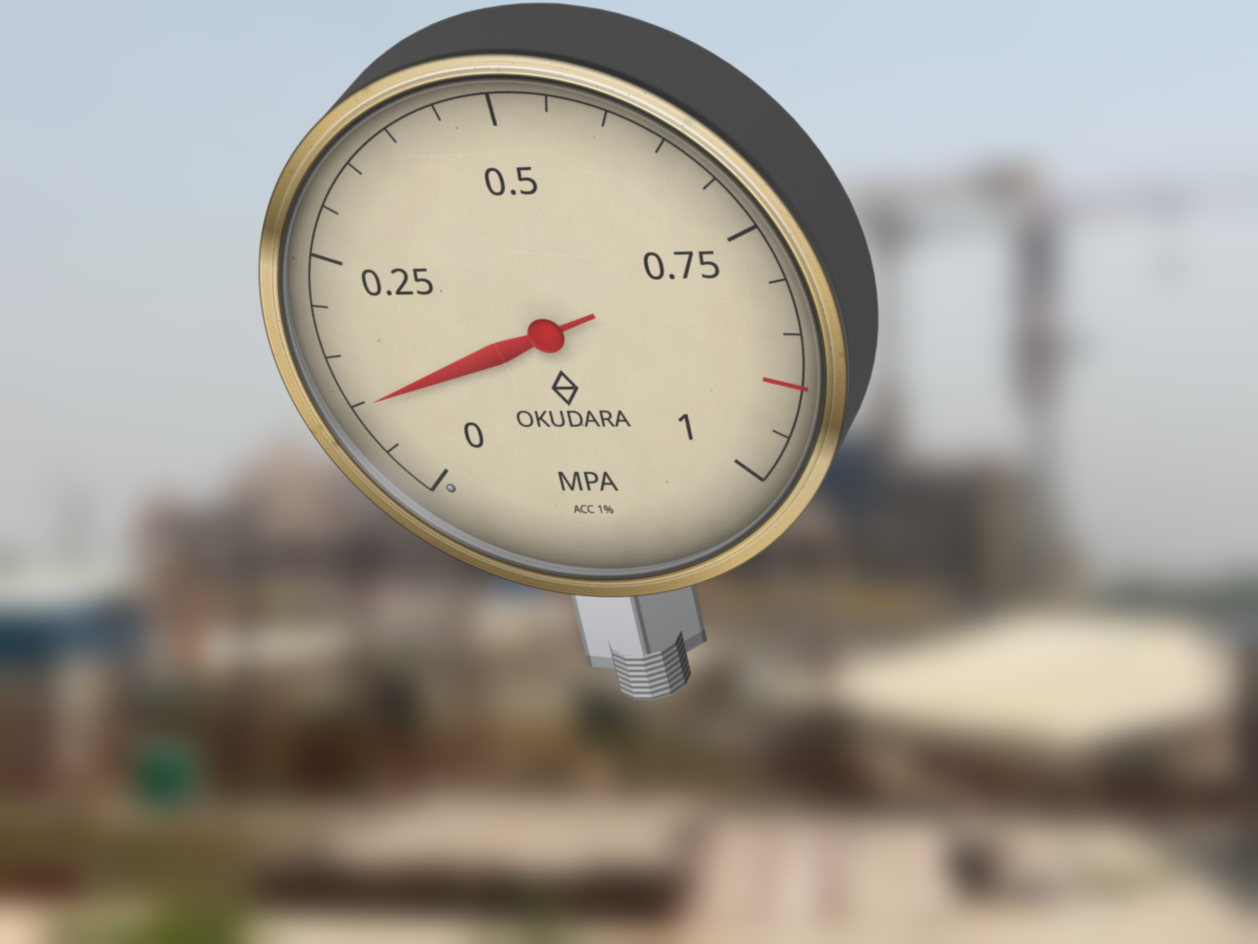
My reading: 0.1 MPa
